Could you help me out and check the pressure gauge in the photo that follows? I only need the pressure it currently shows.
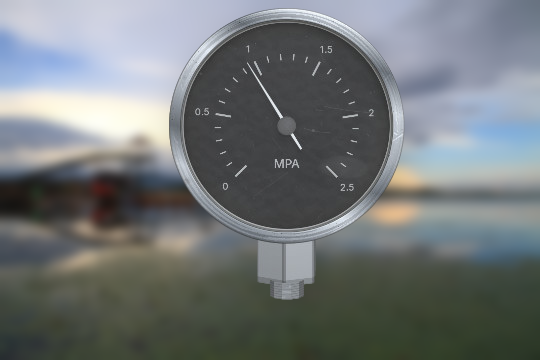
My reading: 0.95 MPa
